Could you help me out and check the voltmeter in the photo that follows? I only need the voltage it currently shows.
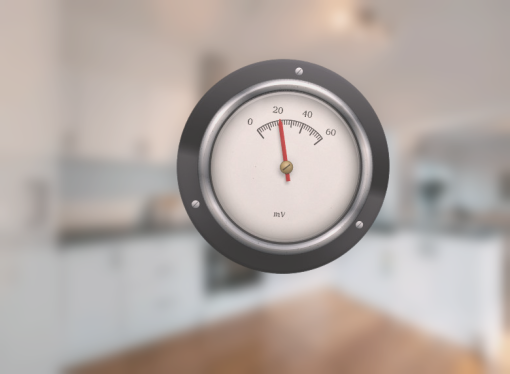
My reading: 20 mV
